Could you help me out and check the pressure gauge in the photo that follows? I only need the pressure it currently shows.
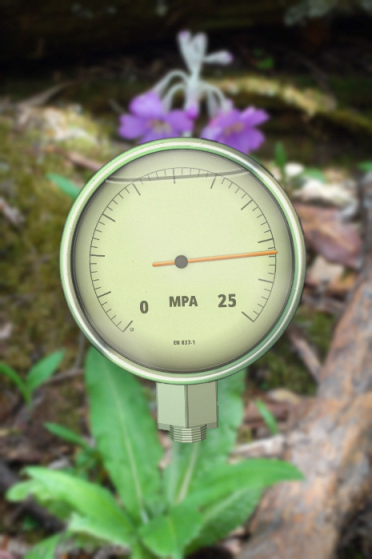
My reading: 20.75 MPa
